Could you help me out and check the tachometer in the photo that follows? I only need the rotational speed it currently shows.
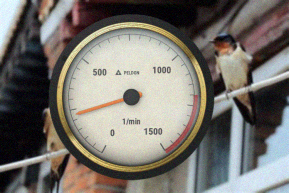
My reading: 225 rpm
